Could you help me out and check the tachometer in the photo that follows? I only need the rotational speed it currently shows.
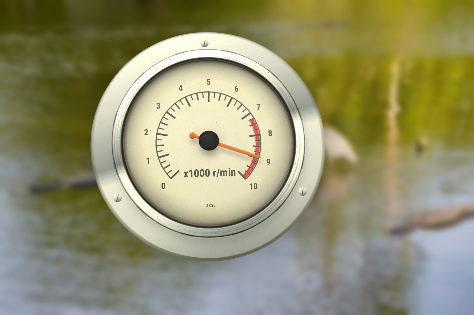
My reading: 9000 rpm
